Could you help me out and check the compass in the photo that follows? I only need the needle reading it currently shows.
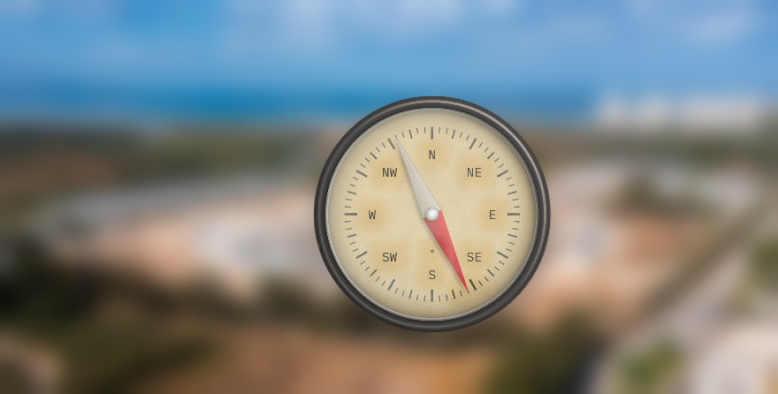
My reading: 155 °
